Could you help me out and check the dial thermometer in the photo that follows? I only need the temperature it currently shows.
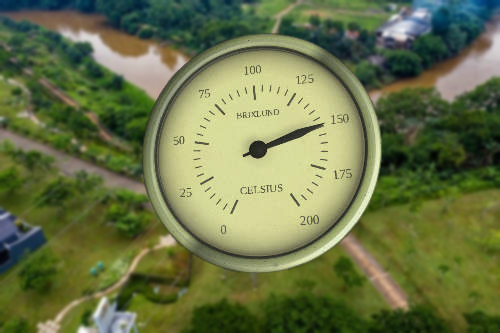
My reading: 150 °C
